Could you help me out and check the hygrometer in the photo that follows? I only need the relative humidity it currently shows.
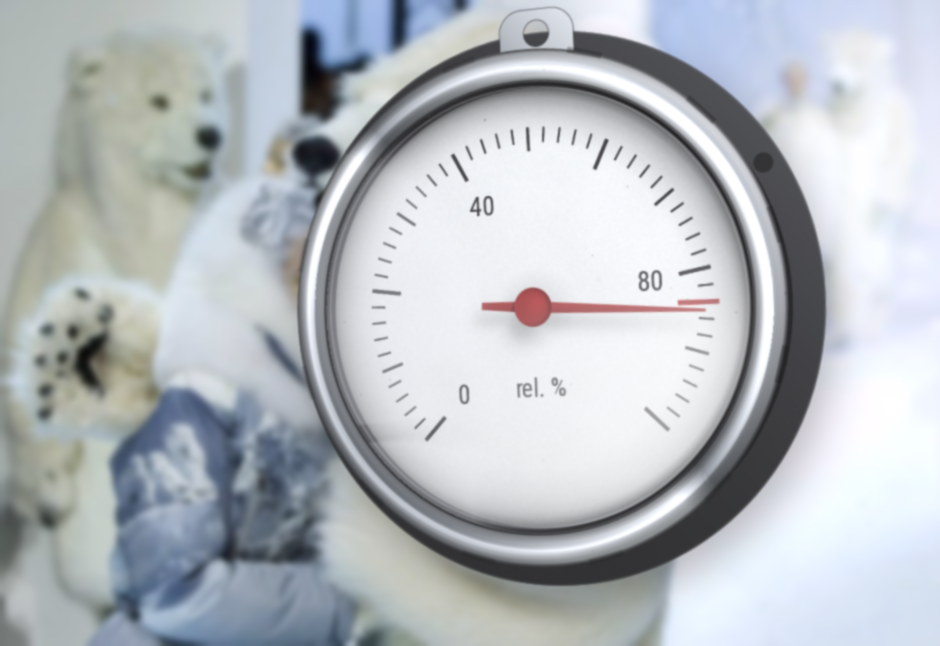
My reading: 85 %
